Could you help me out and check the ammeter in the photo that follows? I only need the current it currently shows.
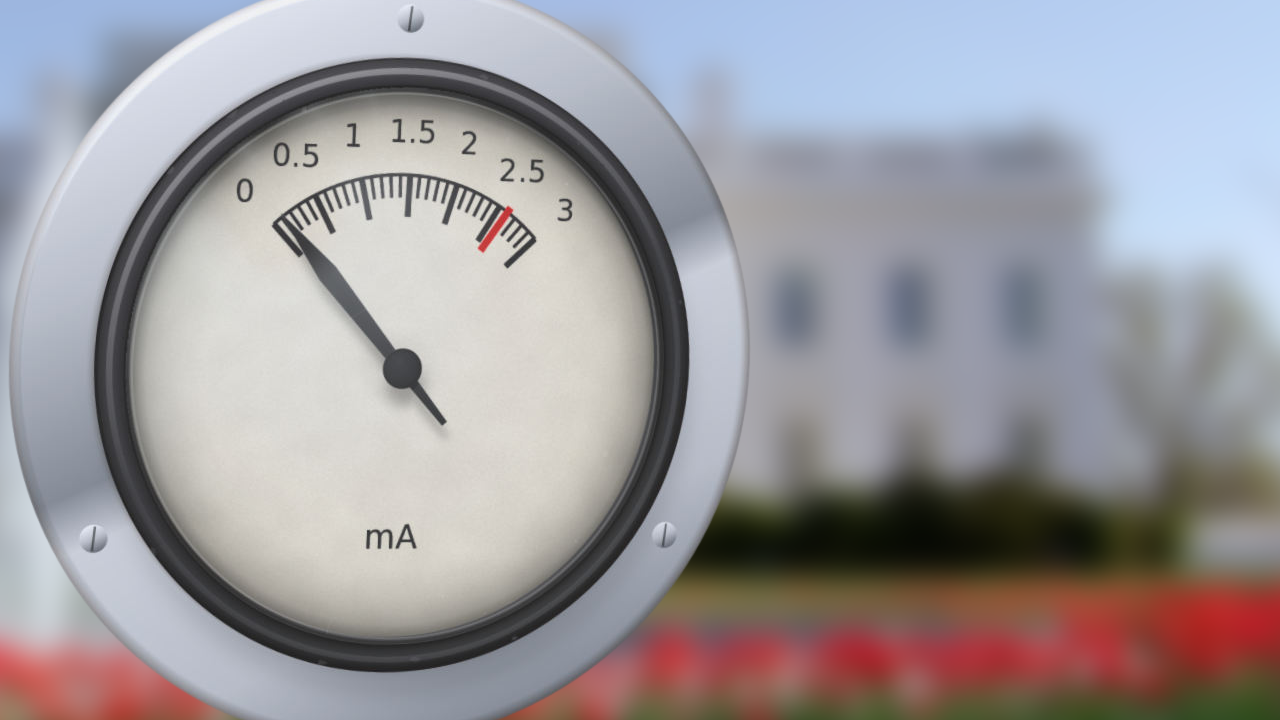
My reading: 0.1 mA
